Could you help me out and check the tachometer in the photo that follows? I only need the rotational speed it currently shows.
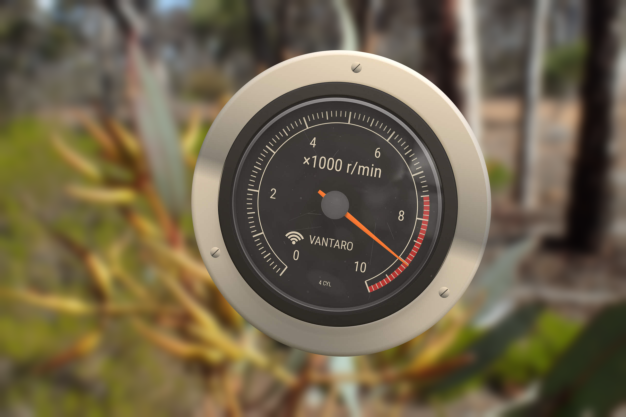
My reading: 9000 rpm
